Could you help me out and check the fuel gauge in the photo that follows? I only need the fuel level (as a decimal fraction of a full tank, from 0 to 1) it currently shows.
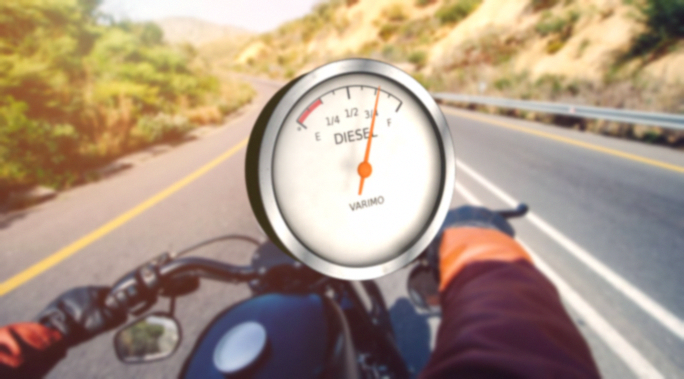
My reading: 0.75
